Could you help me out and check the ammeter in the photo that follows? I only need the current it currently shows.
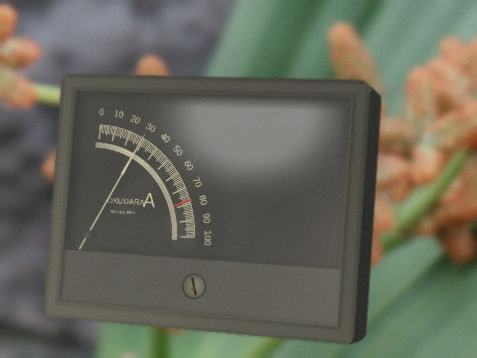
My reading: 30 A
